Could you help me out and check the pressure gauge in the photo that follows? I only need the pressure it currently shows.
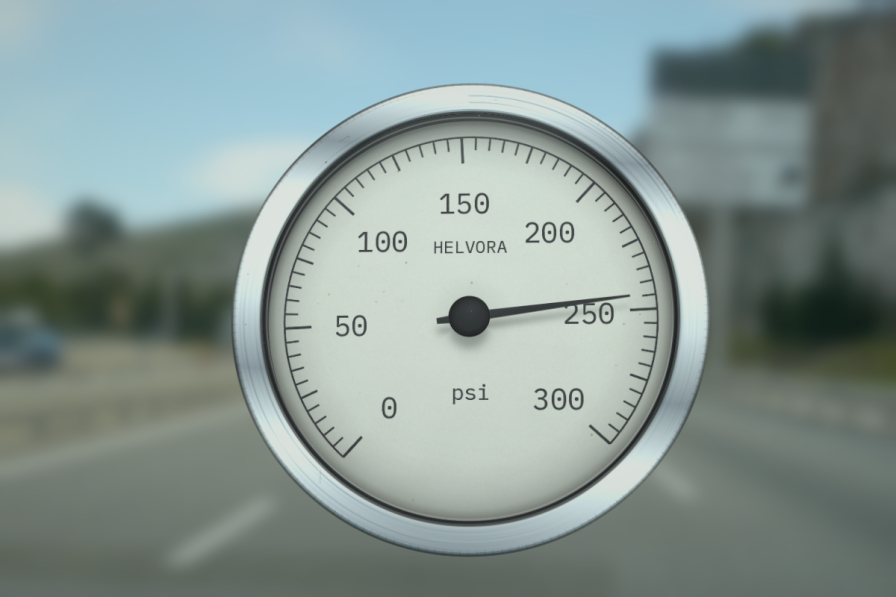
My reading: 245 psi
